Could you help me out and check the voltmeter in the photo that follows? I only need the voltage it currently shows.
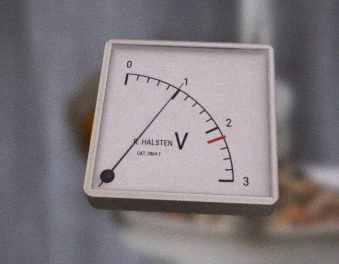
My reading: 1 V
